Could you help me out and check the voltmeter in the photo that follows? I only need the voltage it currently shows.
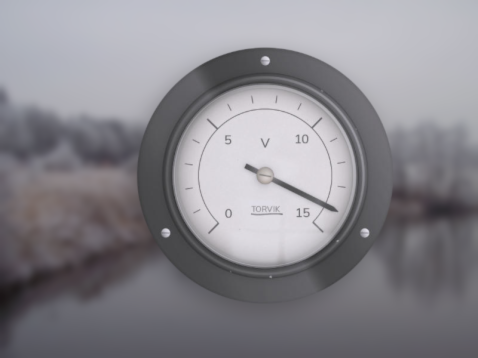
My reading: 14 V
